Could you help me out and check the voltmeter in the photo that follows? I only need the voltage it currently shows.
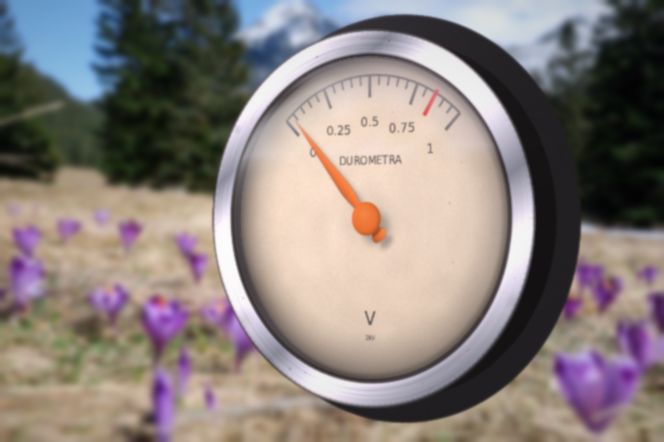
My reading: 0.05 V
